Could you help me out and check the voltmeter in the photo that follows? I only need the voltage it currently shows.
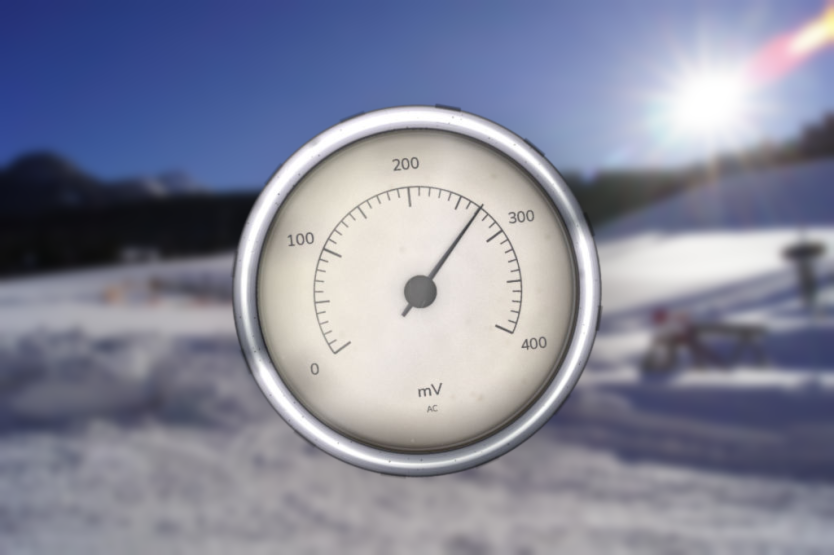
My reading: 270 mV
